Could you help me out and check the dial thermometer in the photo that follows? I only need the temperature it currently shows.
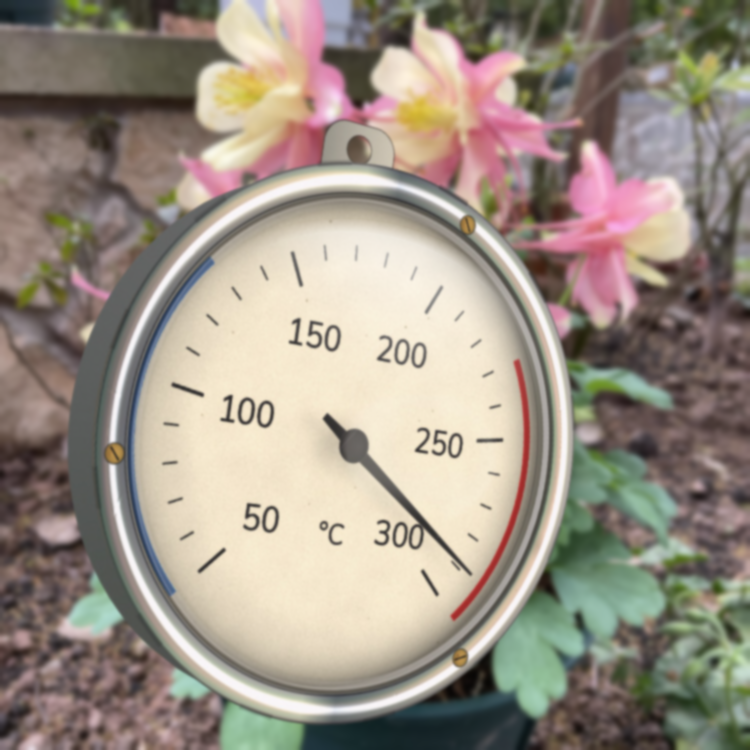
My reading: 290 °C
